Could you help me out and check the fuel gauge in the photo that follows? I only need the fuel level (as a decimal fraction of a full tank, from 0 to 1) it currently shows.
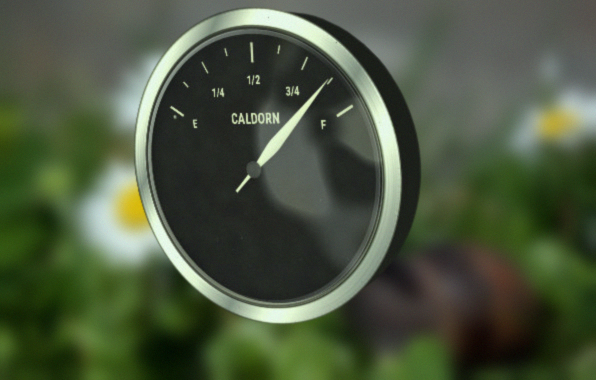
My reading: 0.875
